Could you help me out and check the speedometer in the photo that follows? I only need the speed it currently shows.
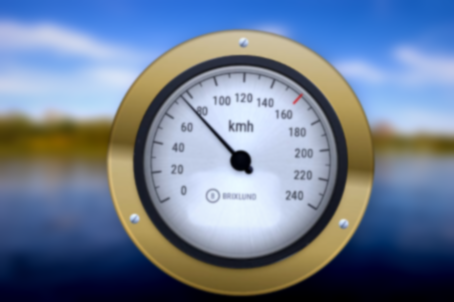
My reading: 75 km/h
